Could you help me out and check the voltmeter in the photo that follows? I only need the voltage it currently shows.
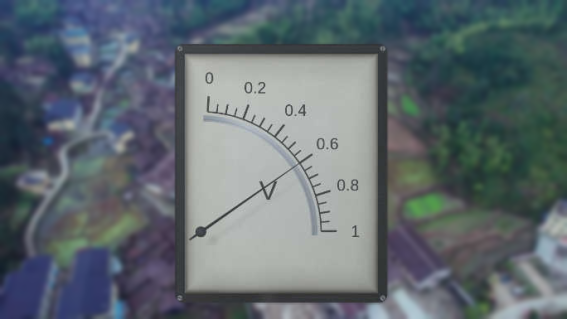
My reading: 0.6 V
